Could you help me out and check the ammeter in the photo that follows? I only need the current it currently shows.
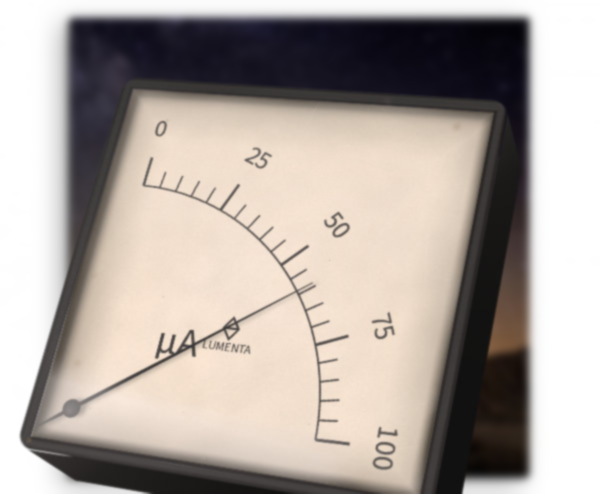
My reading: 60 µA
